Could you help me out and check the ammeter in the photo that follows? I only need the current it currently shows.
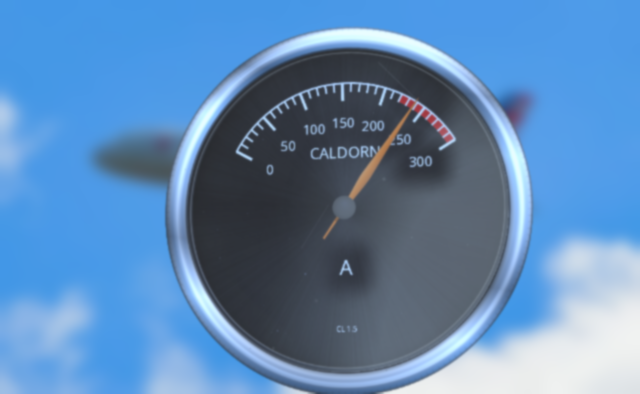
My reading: 240 A
